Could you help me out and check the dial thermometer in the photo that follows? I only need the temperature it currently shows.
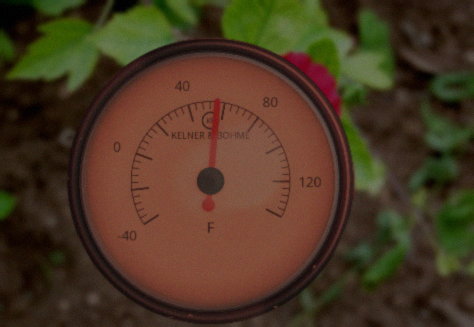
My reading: 56 °F
